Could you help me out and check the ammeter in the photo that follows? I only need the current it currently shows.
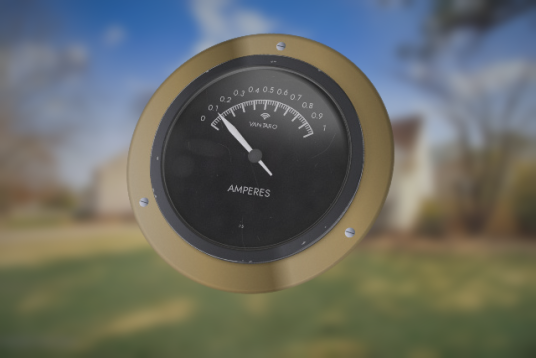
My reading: 0.1 A
